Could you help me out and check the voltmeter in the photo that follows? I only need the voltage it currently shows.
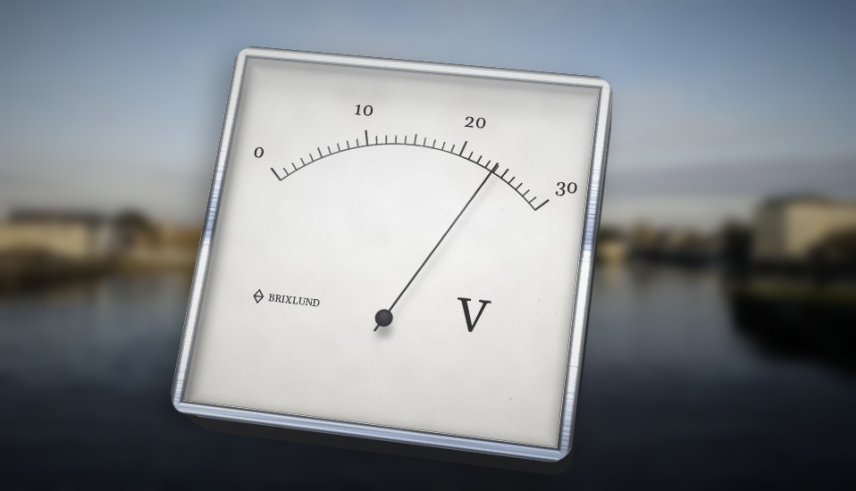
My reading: 24 V
